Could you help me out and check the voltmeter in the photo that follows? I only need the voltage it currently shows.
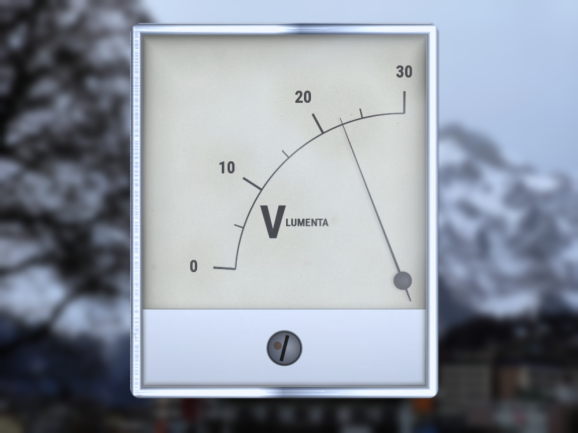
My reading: 22.5 V
